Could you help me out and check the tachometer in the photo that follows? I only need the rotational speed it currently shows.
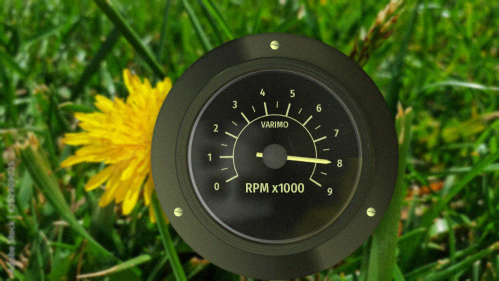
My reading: 8000 rpm
